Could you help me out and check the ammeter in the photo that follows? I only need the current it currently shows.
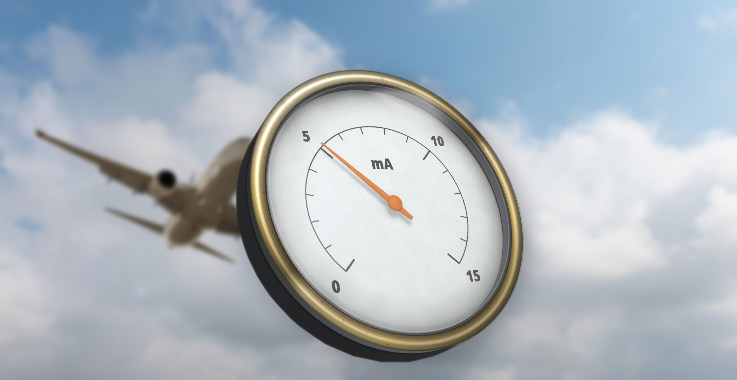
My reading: 5 mA
